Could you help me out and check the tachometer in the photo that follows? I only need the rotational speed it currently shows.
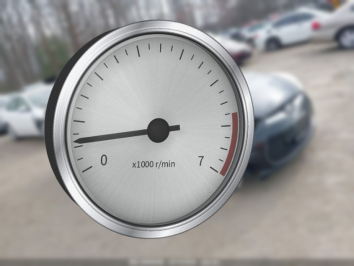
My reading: 625 rpm
